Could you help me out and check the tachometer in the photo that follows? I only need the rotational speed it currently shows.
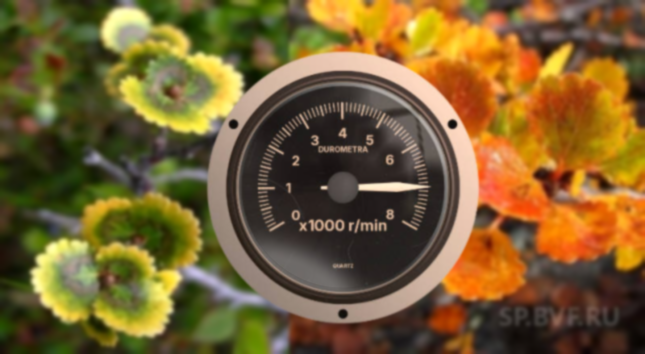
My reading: 7000 rpm
